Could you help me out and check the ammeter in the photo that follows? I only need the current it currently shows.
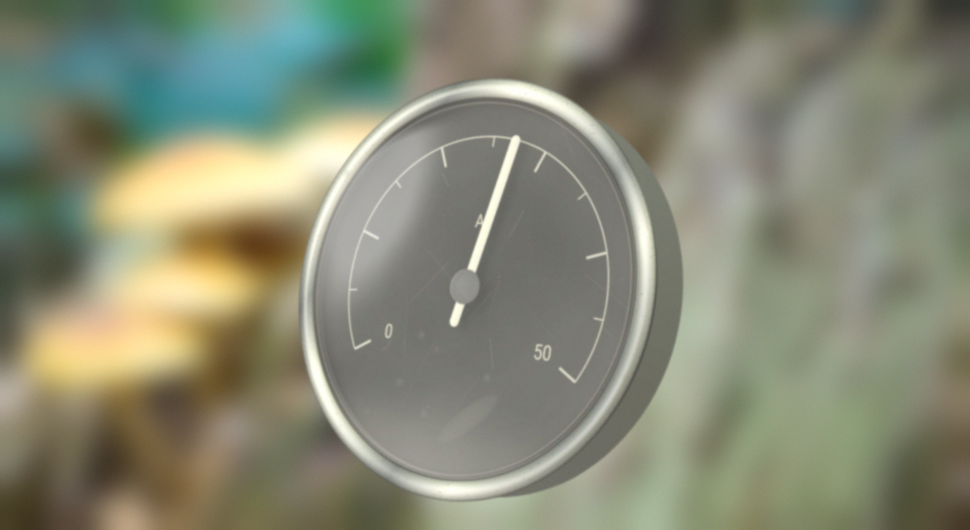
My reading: 27.5 A
